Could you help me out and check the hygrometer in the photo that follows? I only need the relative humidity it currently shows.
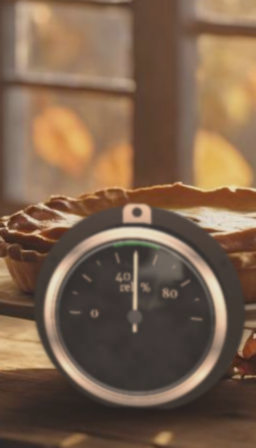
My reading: 50 %
